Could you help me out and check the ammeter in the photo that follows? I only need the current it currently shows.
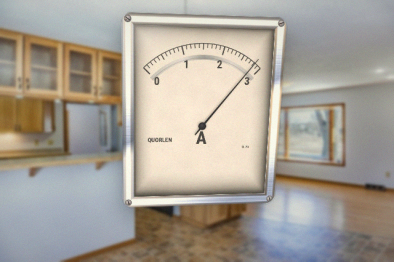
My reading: 2.8 A
